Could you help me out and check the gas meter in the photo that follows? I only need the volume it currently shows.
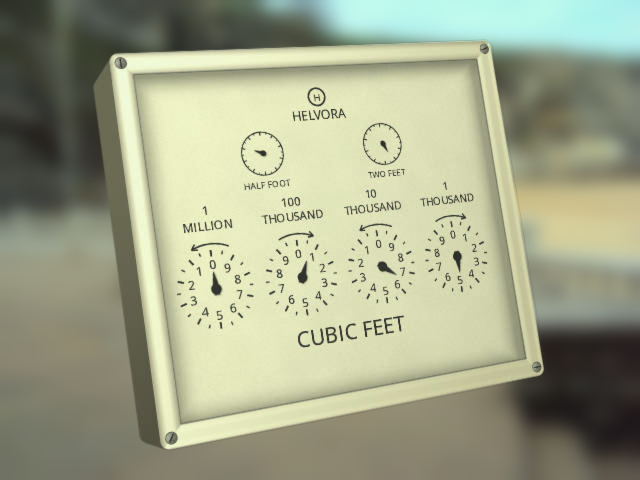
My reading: 6500 ft³
